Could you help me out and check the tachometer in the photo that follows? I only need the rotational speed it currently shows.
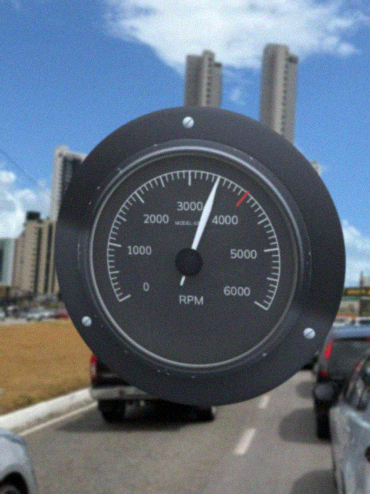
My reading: 3500 rpm
